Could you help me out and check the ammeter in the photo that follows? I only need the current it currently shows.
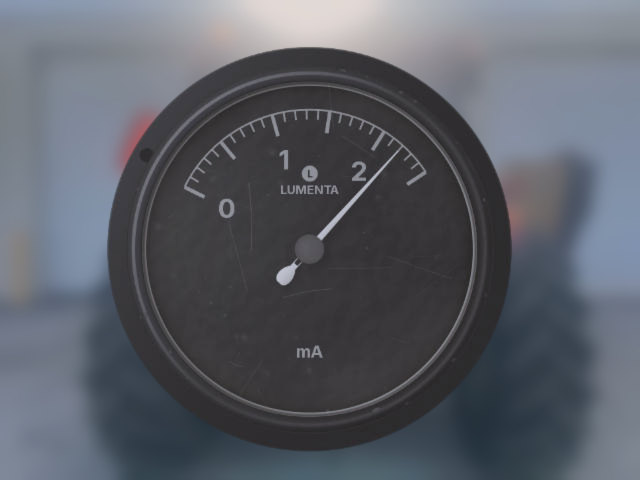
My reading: 2.2 mA
